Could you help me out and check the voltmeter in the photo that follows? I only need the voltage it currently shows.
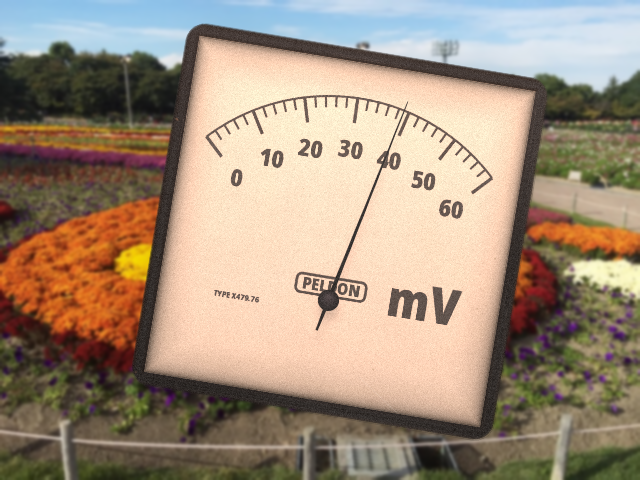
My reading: 39 mV
